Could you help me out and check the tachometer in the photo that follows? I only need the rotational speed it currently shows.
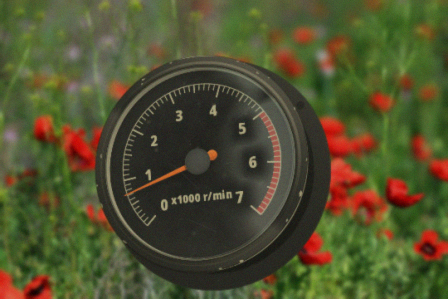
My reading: 700 rpm
